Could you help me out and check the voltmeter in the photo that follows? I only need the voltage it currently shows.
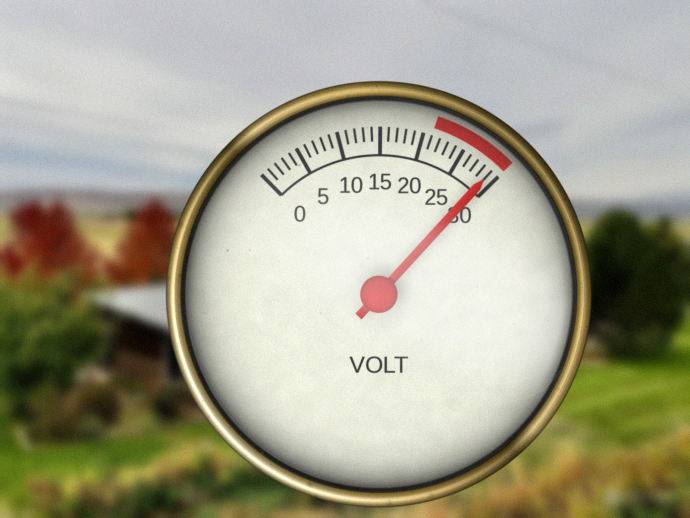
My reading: 29 V
